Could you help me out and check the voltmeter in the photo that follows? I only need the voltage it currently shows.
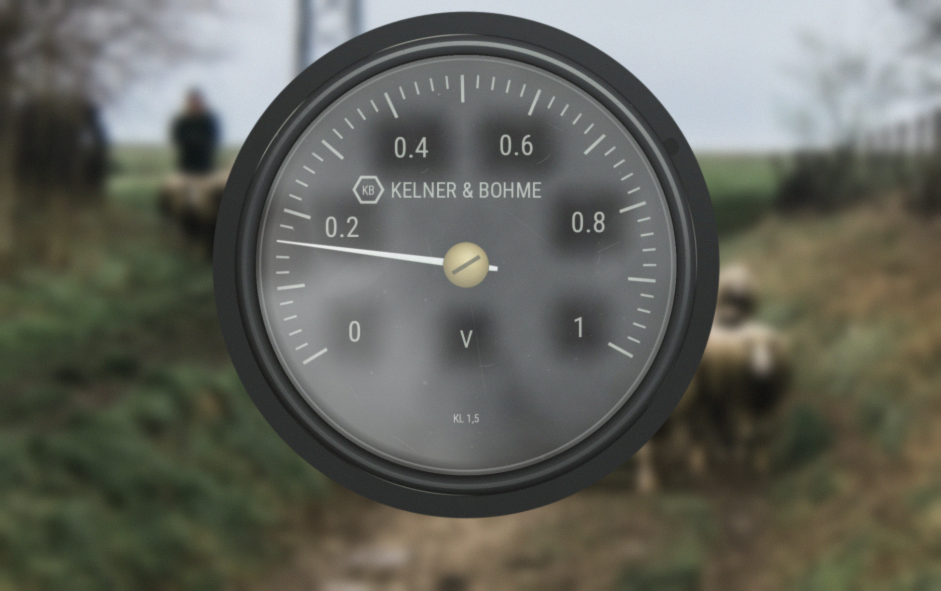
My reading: 0.16 V
